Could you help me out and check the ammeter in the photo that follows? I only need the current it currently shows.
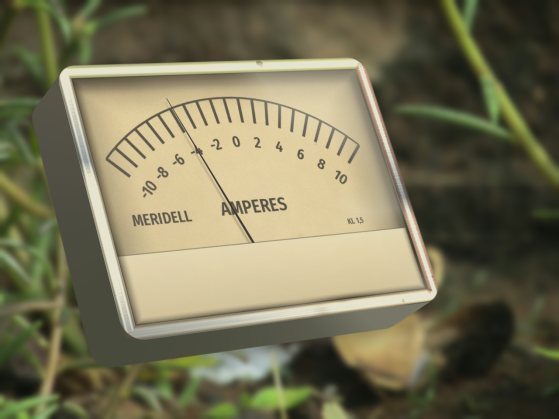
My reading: -4 A
